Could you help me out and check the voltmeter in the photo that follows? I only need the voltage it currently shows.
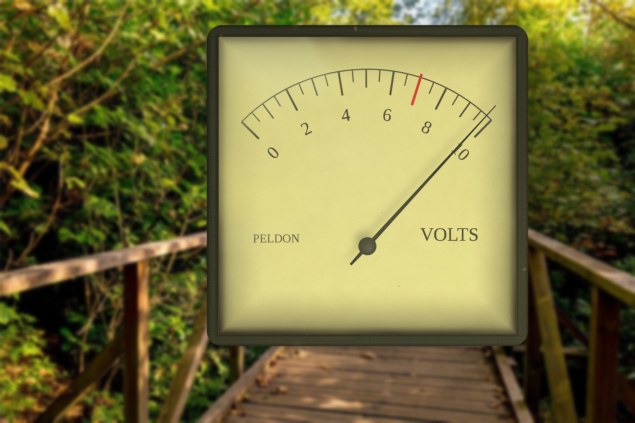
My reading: 9.75 V
